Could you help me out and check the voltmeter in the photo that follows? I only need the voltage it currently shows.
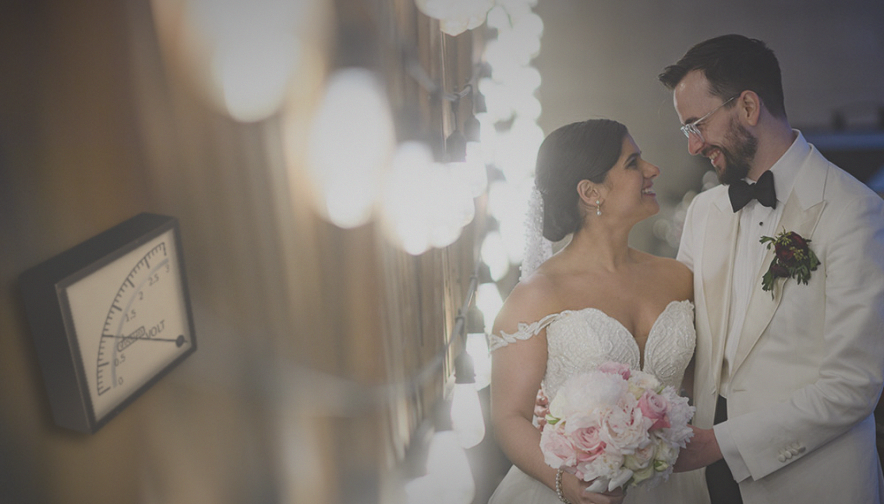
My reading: 1 V
